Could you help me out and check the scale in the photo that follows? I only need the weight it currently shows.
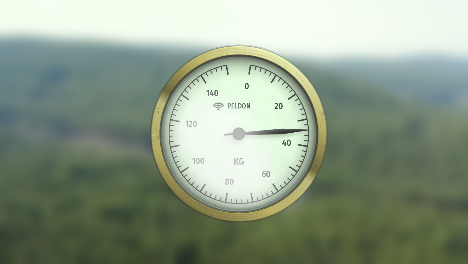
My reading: 34 kg
